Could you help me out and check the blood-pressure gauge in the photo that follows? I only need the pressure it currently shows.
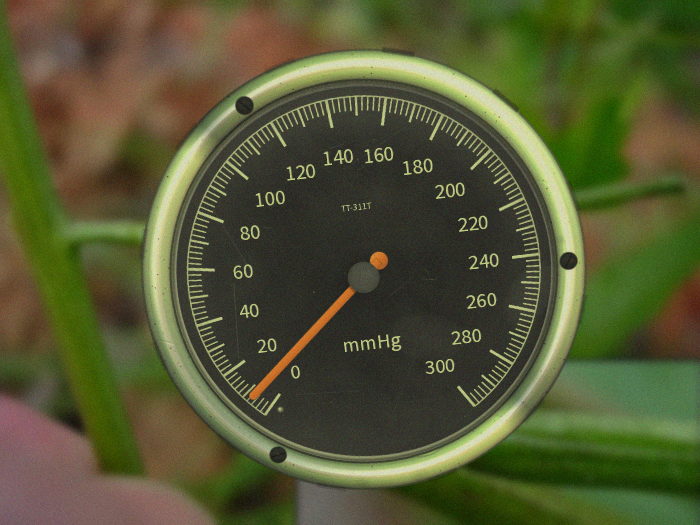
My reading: 8 mmHg
